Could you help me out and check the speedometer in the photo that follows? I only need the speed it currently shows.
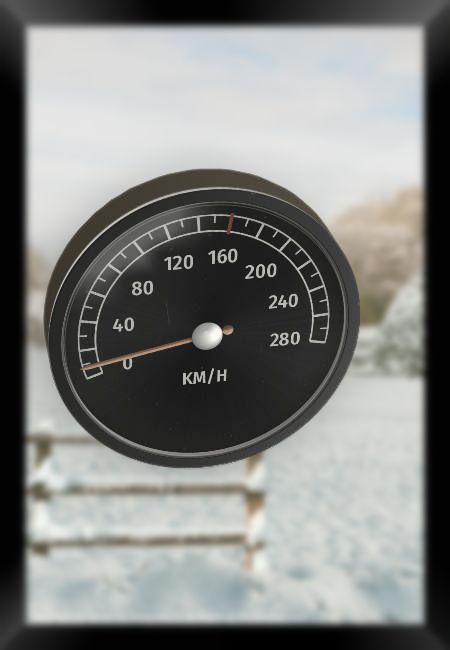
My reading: 10 km/h
